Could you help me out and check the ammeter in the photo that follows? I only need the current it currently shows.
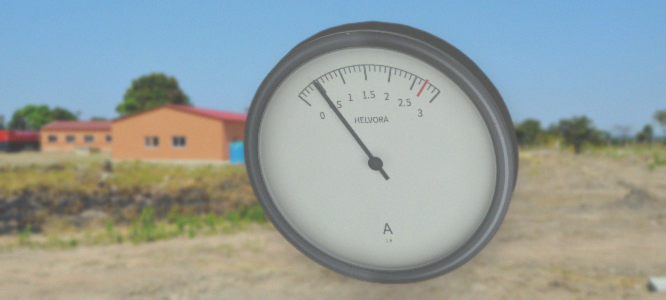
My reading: 0.5 A
